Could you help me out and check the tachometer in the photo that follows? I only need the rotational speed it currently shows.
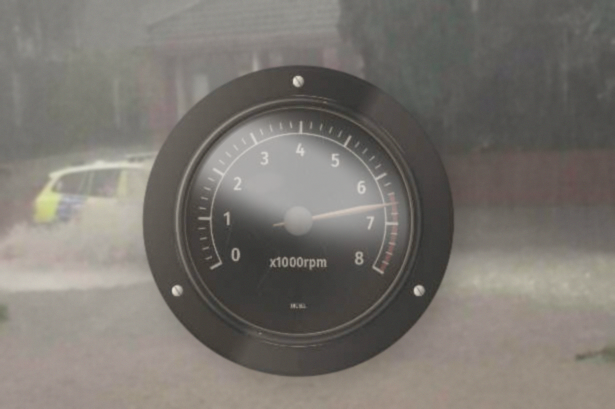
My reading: 6600 rpm
